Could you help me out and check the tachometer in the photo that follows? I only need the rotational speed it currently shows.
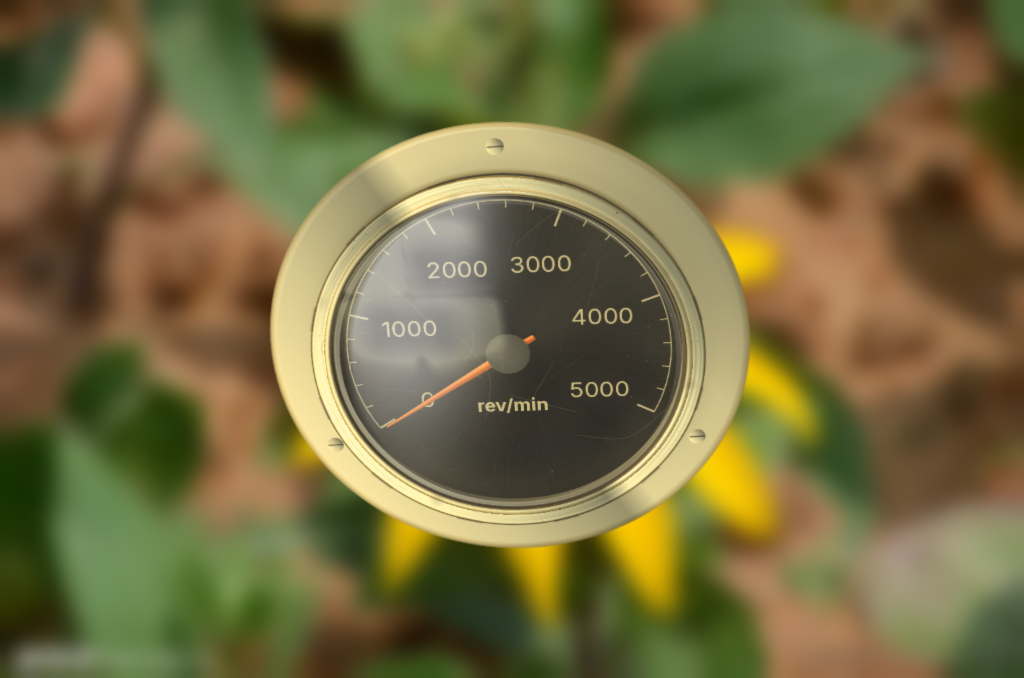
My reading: 0 rpm
